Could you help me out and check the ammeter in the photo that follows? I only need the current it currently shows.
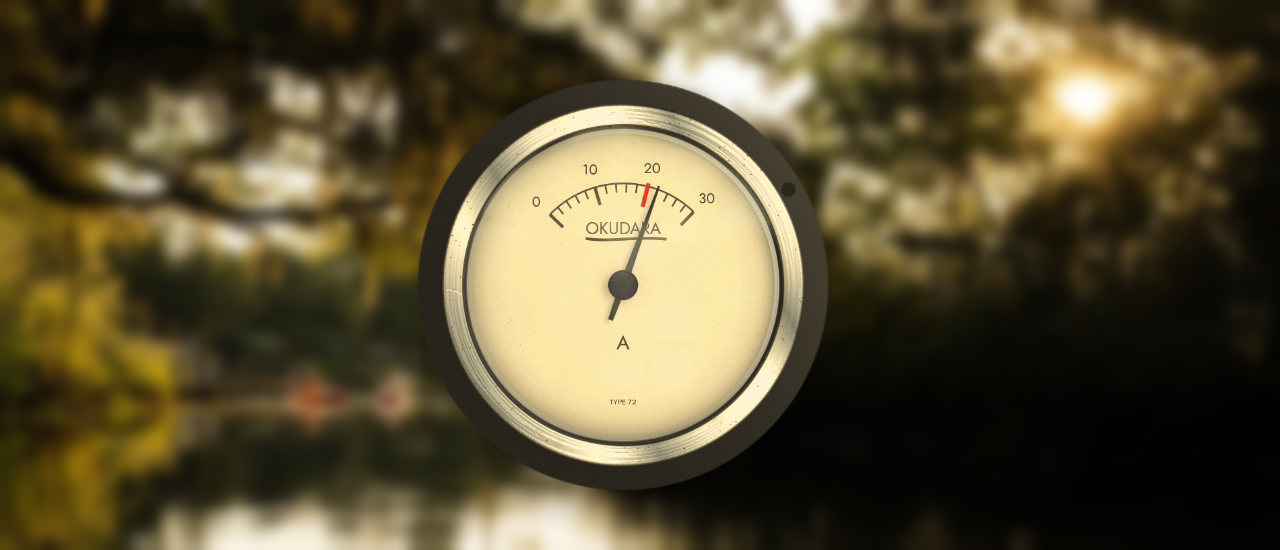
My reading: 22 A
